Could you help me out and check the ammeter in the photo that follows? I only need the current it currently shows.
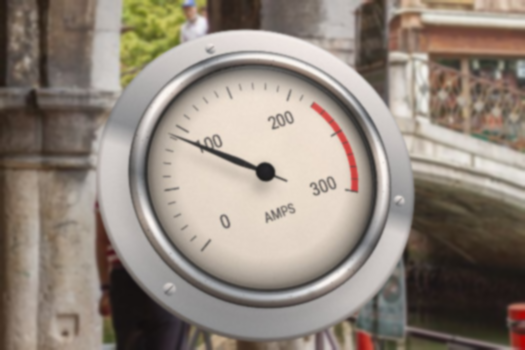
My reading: 90 A
